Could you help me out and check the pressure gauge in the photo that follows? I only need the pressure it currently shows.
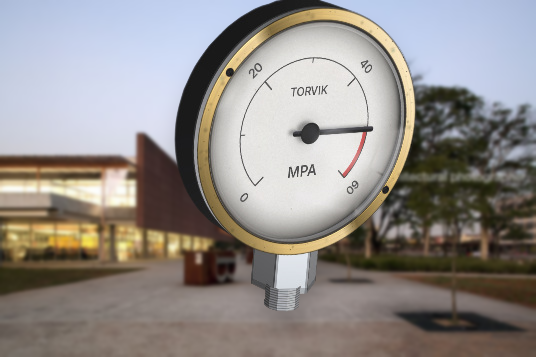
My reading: 50 MPa
